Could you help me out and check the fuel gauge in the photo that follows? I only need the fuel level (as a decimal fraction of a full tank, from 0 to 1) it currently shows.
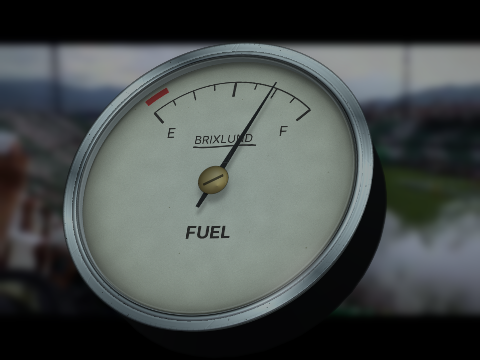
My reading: 0.75
